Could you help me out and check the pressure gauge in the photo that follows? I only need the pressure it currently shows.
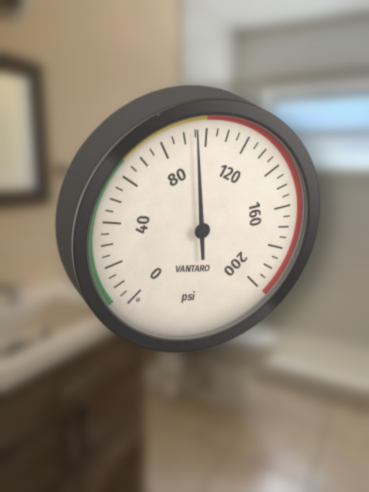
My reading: 95 psi
